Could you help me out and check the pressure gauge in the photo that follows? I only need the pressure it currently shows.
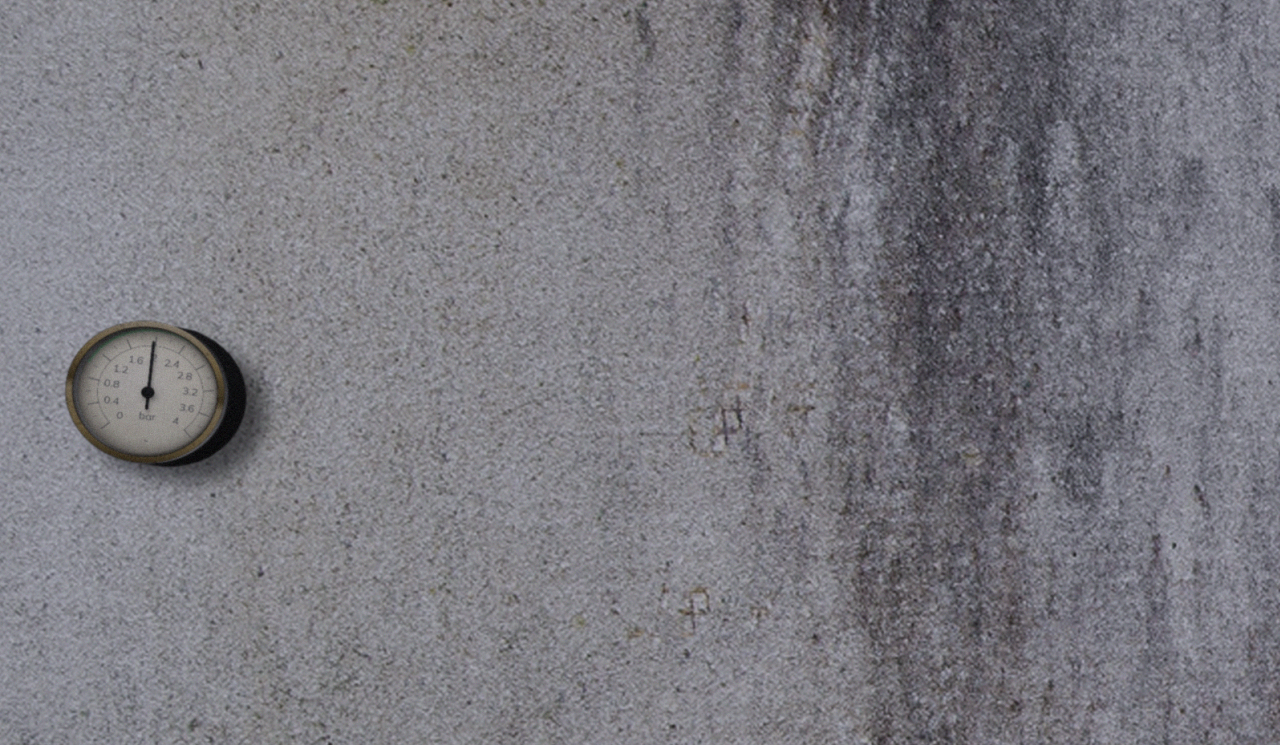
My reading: 2 bar
